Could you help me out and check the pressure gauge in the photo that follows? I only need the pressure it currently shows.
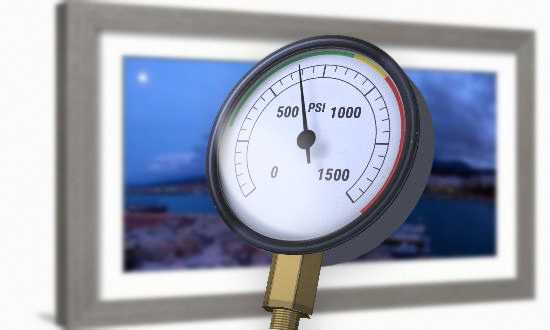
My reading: 650 psi
